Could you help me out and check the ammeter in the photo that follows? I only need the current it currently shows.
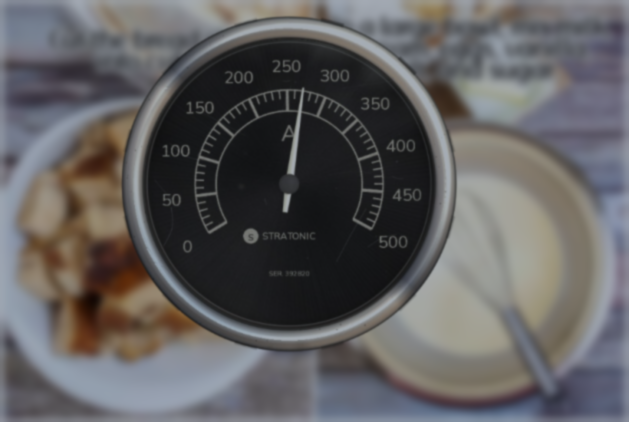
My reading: 270 A
